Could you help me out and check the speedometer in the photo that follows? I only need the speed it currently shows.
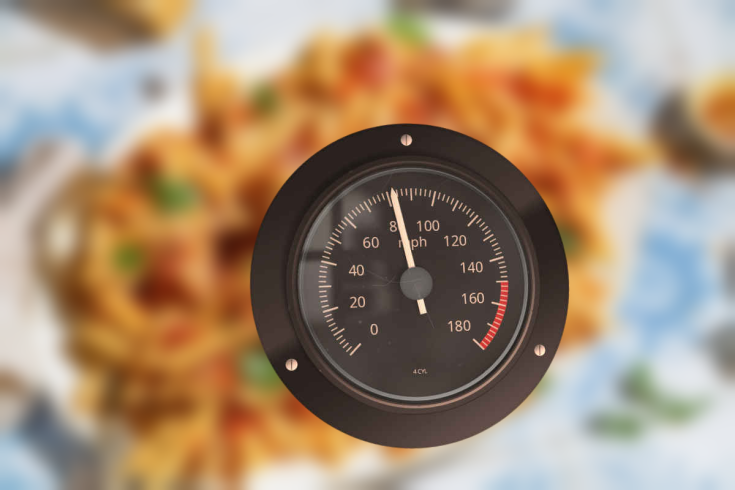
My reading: 82 mph
